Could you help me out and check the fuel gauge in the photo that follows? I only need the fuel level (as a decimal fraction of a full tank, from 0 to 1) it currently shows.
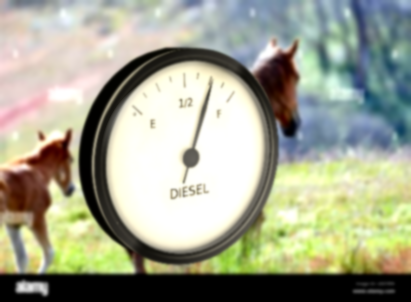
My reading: 0.75
